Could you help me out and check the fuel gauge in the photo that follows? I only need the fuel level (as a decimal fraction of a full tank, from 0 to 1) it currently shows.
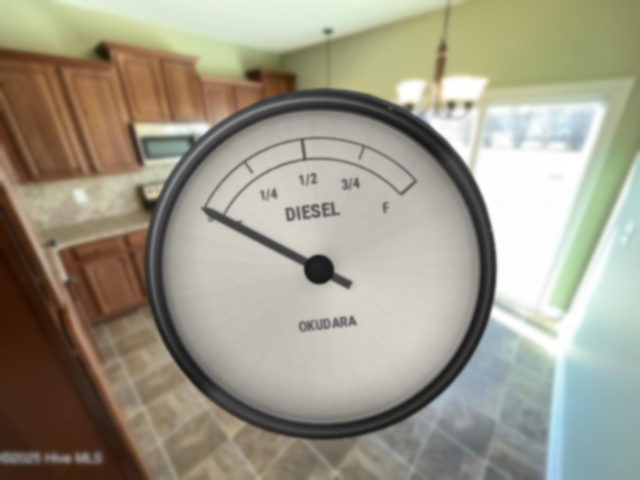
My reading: 0
